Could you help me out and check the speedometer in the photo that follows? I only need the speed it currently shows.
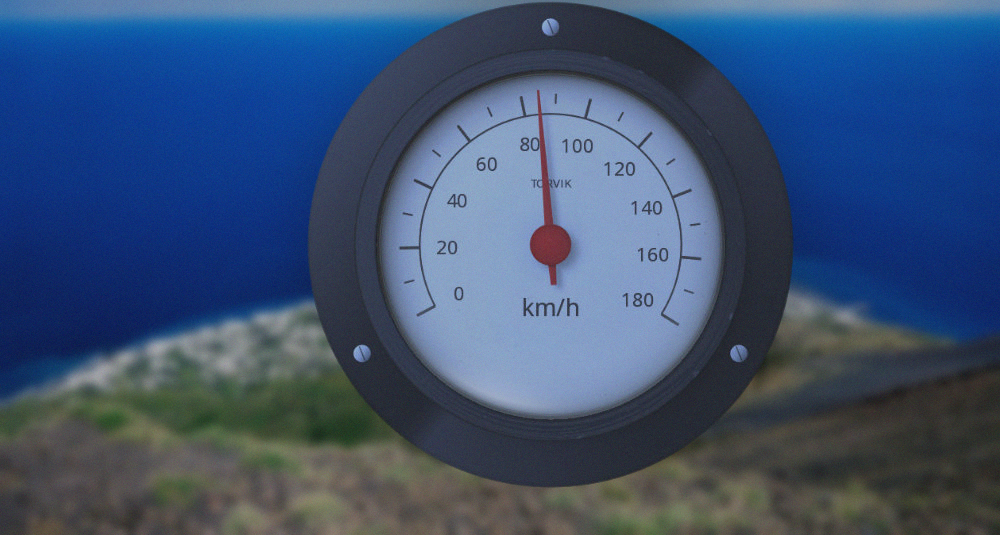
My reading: 85 km/h
